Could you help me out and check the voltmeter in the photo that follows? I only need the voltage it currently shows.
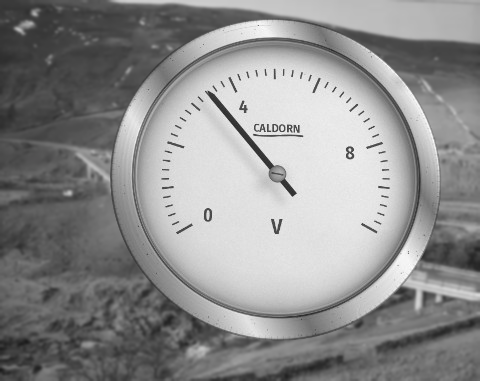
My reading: 3.4 V
